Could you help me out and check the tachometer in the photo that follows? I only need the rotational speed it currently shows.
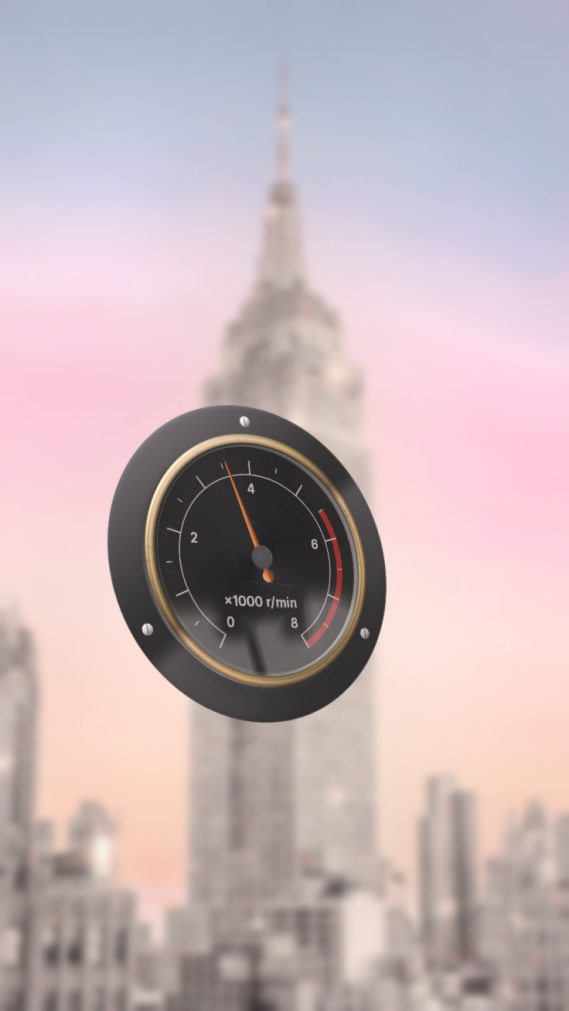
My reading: 3500 rpm
